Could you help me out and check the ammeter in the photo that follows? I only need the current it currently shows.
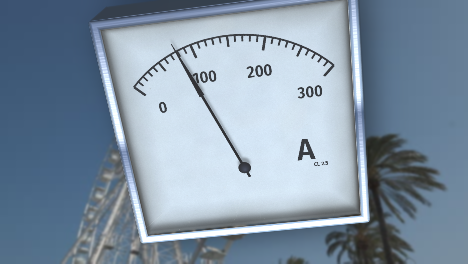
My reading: 80 A
